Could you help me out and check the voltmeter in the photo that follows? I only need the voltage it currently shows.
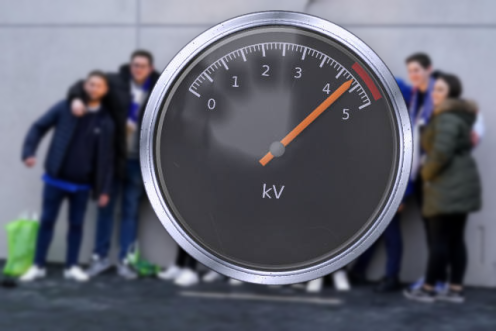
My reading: 4.3 kV
